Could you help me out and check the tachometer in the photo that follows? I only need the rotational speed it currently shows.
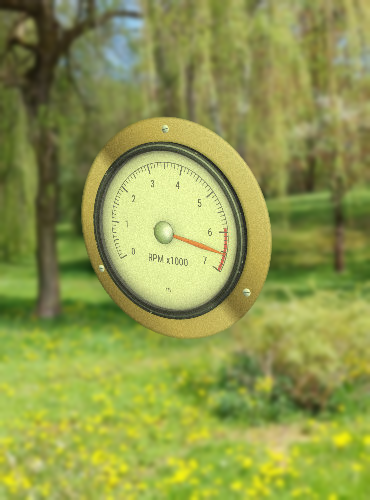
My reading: 6500 rpm
